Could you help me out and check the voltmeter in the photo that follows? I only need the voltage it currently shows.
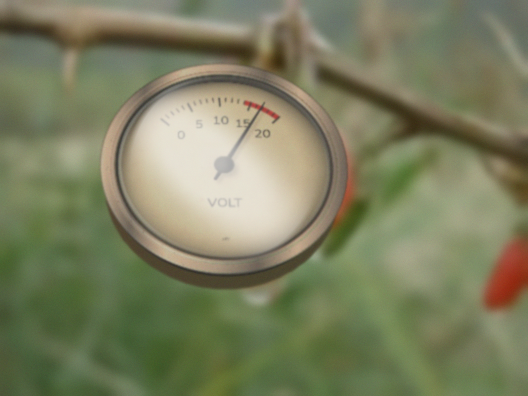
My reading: 17 V
